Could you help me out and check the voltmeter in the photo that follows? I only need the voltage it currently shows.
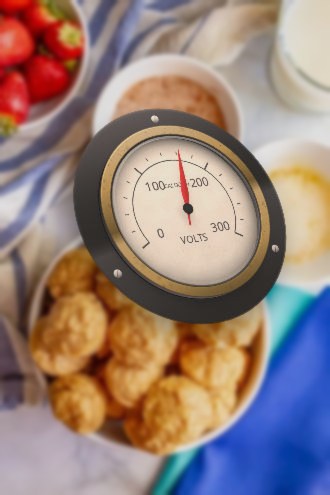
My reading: 160 V
